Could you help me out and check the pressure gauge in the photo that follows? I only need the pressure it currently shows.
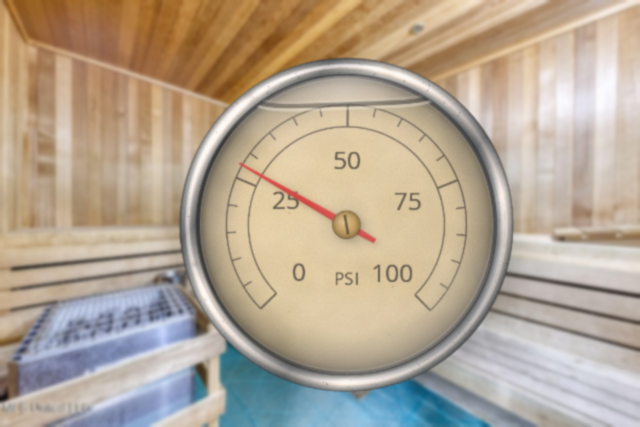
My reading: 27.5 psi
